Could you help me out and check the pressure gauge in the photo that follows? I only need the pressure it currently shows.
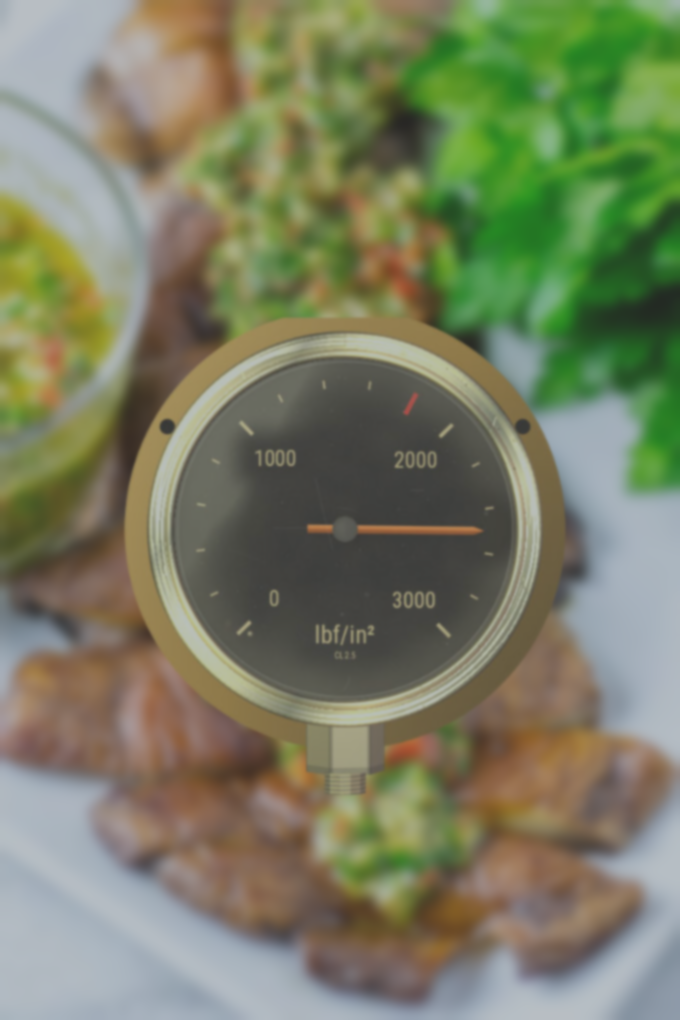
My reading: 2500 psi
